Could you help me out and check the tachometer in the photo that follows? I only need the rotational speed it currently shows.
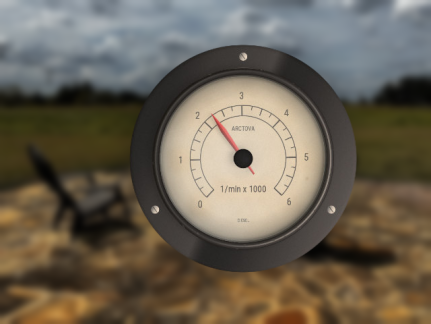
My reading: 2250 rpm
